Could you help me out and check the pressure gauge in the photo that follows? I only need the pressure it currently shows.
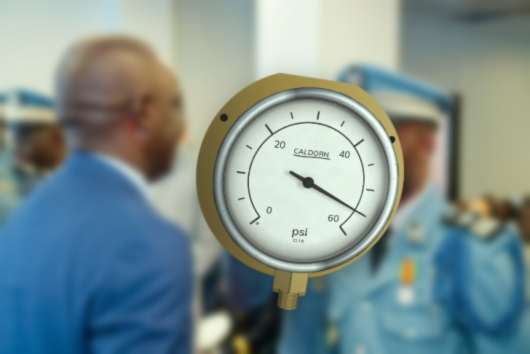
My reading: 55 psi
